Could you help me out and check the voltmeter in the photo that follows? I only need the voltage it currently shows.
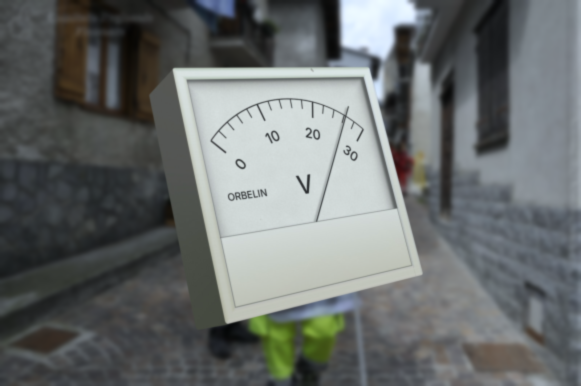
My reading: 26 V
